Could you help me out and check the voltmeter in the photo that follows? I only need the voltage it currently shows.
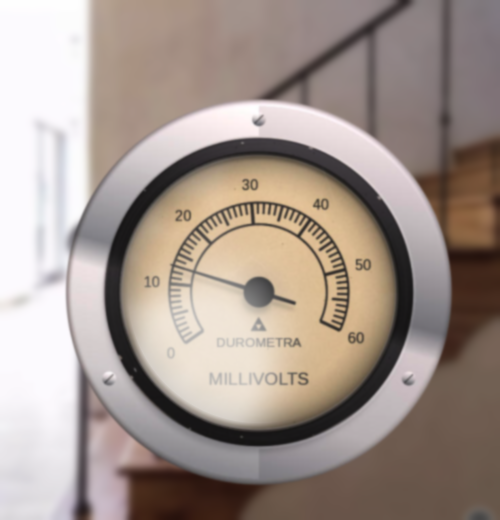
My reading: 13 mV
